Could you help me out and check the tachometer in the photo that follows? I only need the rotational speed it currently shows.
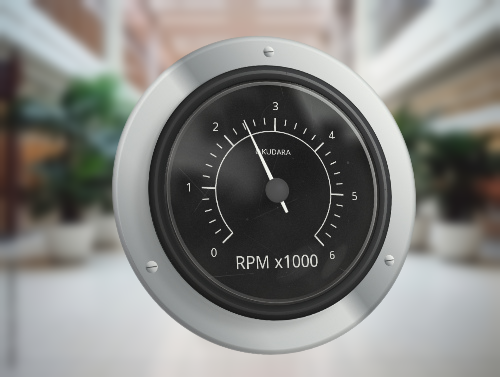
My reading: 2400 rpm
